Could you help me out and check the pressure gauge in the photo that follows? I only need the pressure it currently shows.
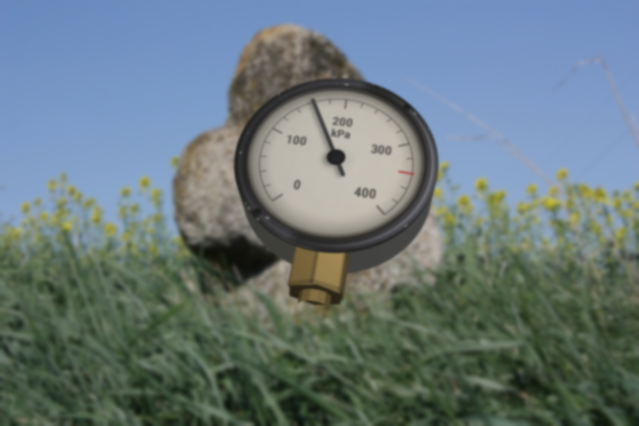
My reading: 160 kPa
